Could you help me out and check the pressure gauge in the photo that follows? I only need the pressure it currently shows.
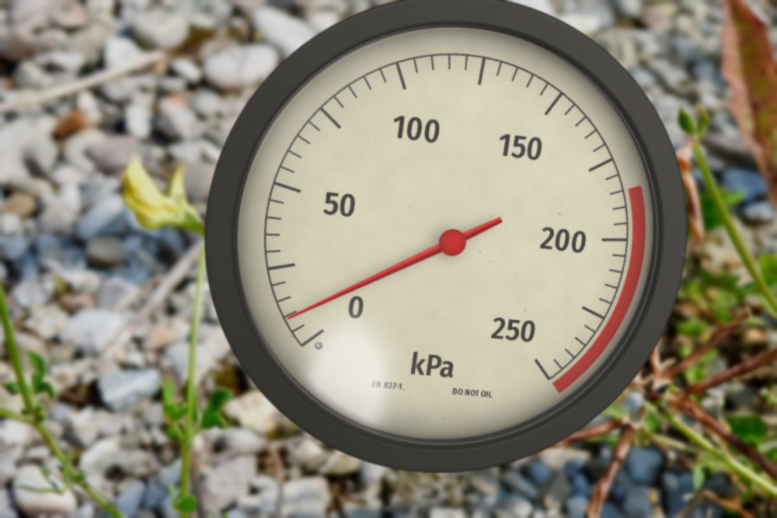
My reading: 10 kPa
